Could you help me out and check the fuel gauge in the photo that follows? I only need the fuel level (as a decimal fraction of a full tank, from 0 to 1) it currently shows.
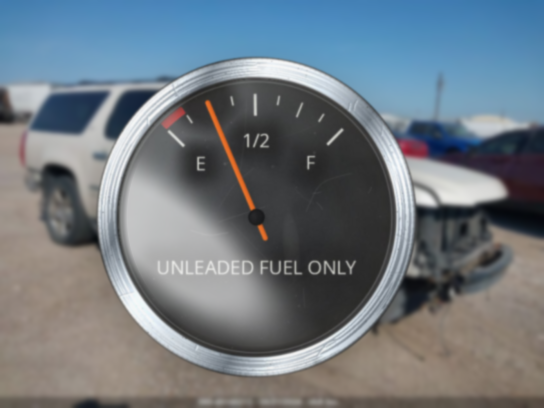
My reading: 0.25
